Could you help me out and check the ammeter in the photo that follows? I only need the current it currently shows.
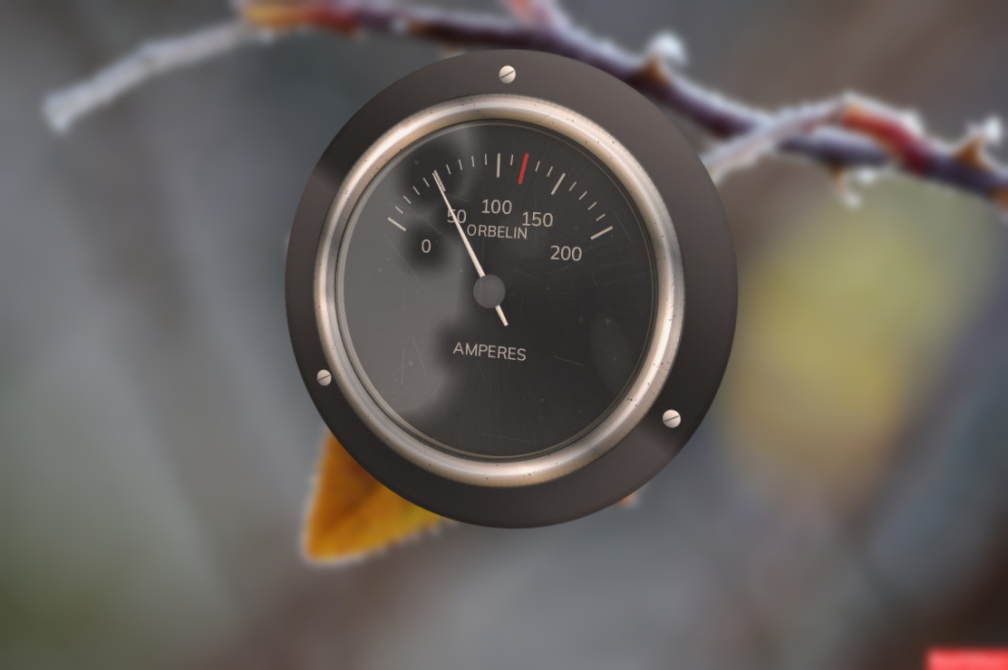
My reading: 50 A
